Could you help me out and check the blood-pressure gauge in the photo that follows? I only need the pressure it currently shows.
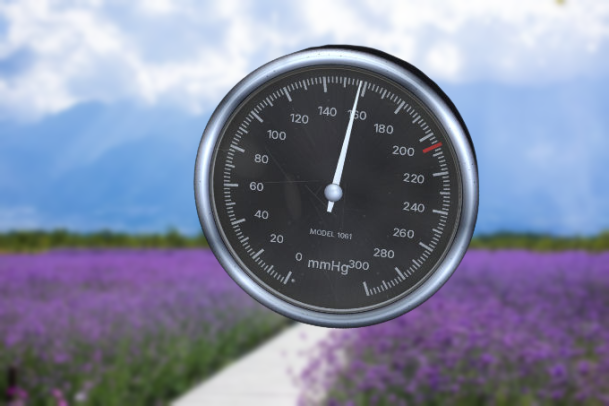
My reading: 158 mmHg
